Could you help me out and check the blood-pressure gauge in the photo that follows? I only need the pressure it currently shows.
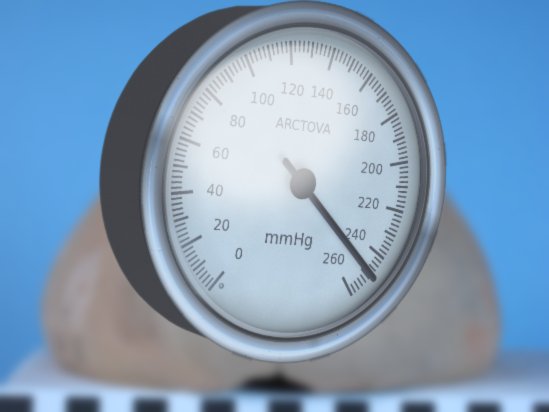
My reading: 250 mmHg
